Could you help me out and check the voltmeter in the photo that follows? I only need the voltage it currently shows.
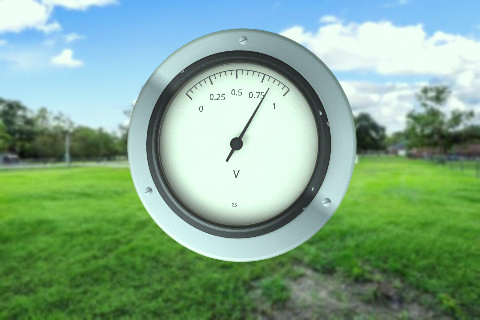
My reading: 0.85 V
